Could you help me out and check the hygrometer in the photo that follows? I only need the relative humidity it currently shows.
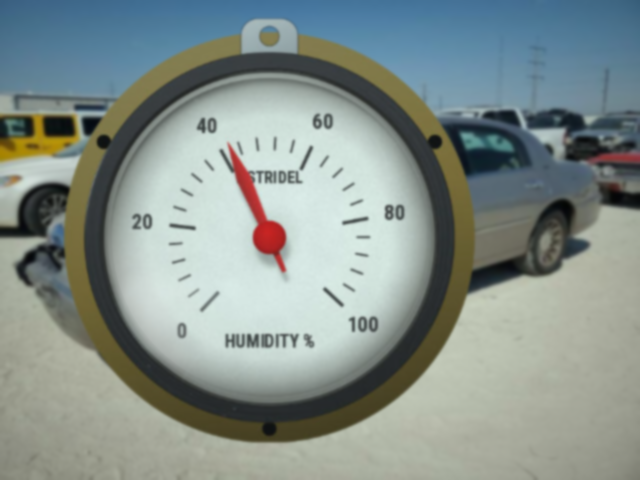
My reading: 42 %
